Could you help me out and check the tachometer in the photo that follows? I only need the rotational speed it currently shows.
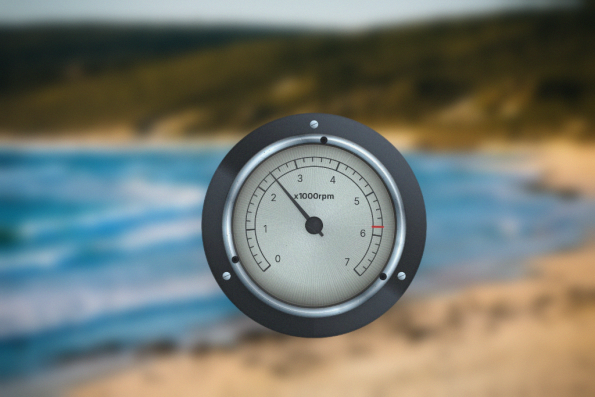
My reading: 2400 rpm
